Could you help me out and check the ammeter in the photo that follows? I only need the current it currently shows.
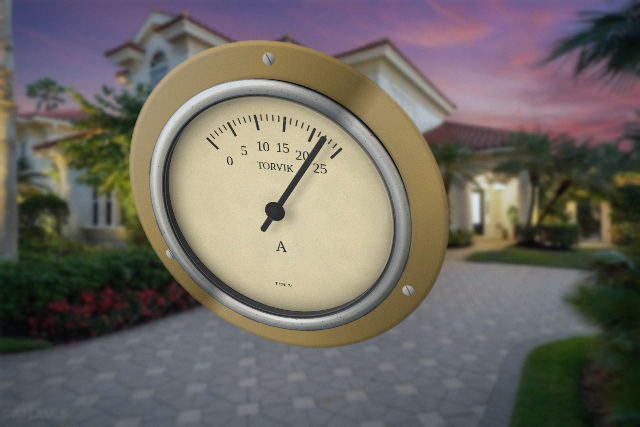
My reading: 22 A
